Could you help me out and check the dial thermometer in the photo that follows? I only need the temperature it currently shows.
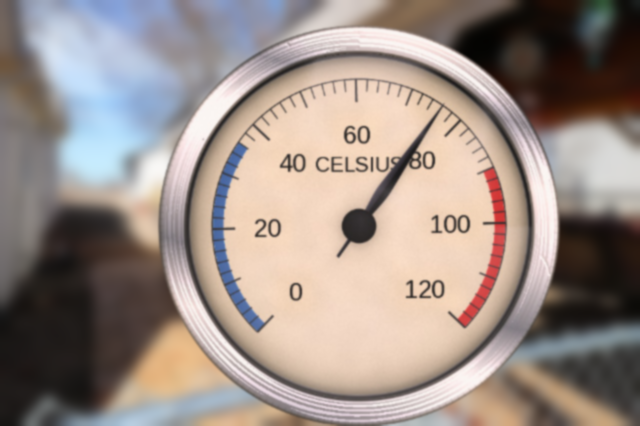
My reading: 76 °C
